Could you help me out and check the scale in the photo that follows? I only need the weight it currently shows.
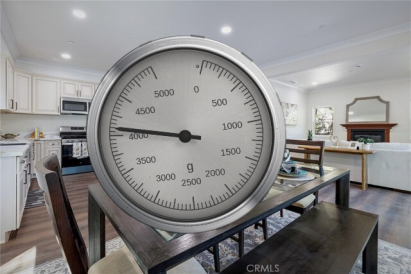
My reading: 4100 g
